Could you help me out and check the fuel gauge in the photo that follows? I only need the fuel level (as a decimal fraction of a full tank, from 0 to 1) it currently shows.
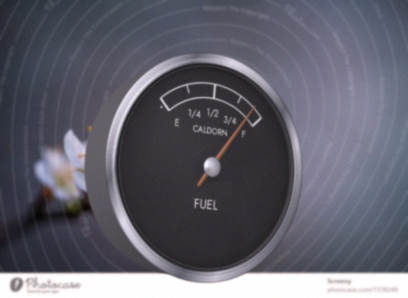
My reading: 0.875
